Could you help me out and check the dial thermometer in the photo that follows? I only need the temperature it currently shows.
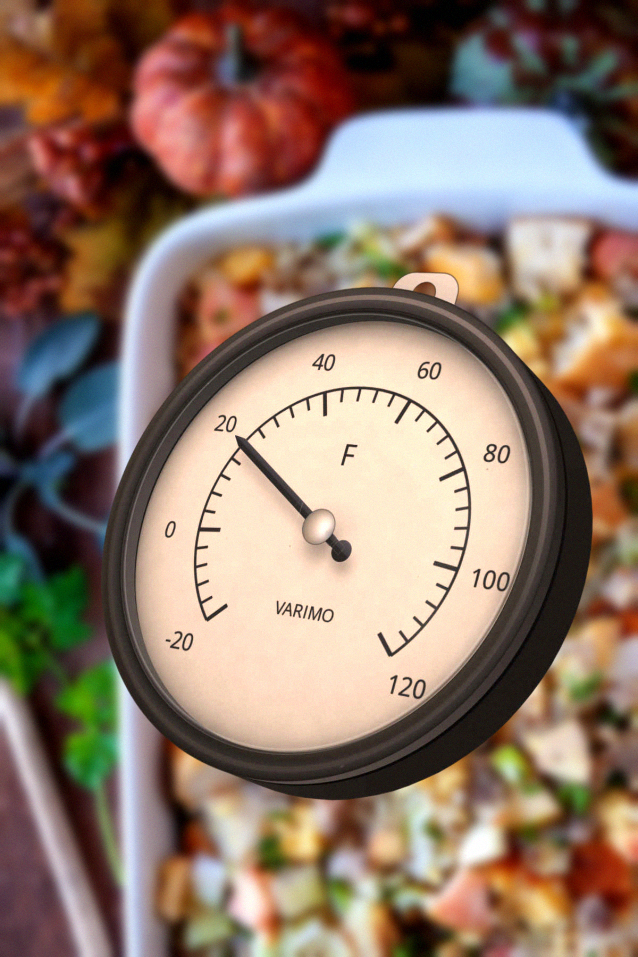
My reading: 20 °F
